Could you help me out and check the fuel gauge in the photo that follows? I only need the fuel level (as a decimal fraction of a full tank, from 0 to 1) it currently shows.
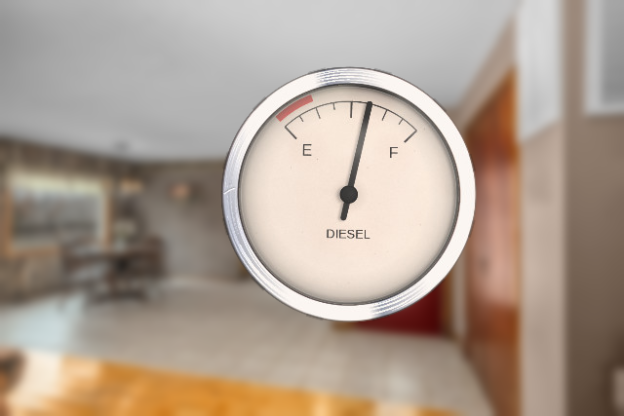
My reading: 0.625
